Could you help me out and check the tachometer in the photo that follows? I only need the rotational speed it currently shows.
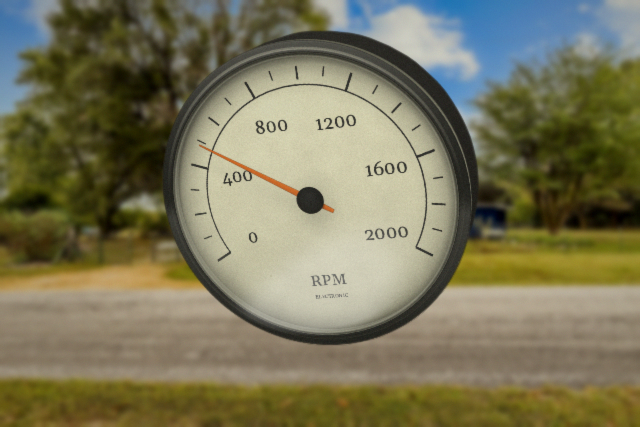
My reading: 500 rpm
